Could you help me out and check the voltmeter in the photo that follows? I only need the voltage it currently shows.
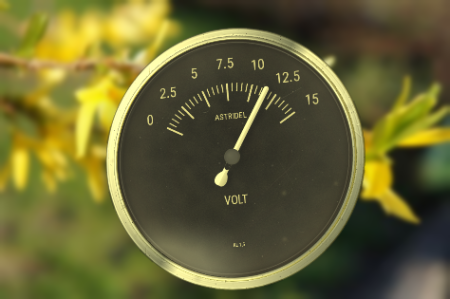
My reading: 11.5 V
